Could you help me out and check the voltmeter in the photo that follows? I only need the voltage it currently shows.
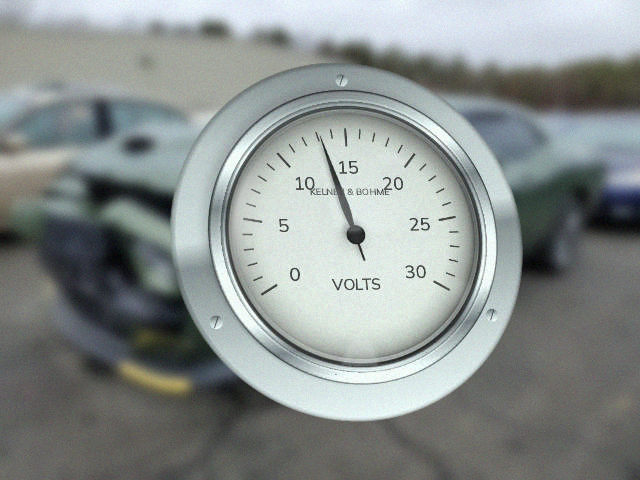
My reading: 13 V
